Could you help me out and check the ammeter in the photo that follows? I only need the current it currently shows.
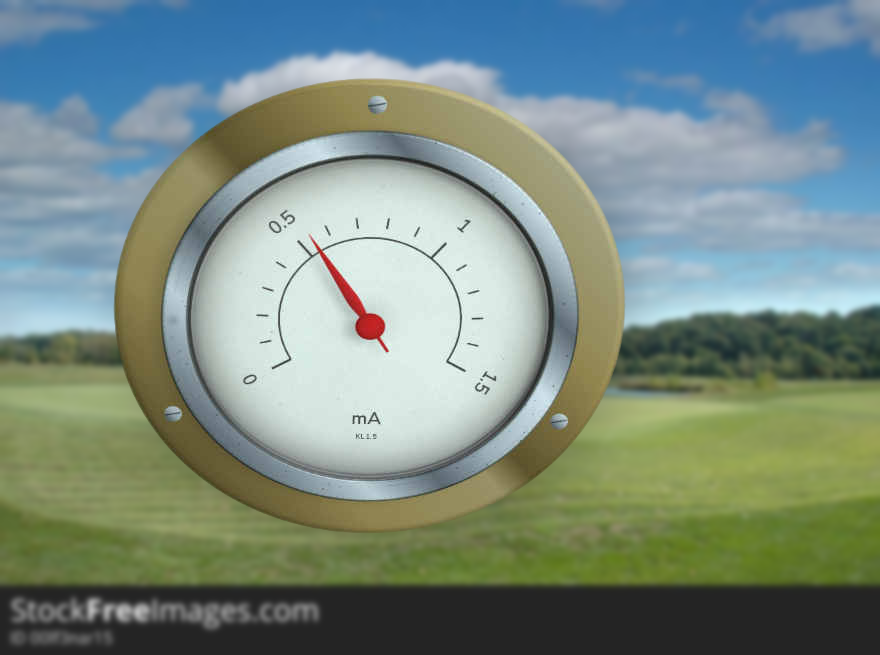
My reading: 0.55 mA
